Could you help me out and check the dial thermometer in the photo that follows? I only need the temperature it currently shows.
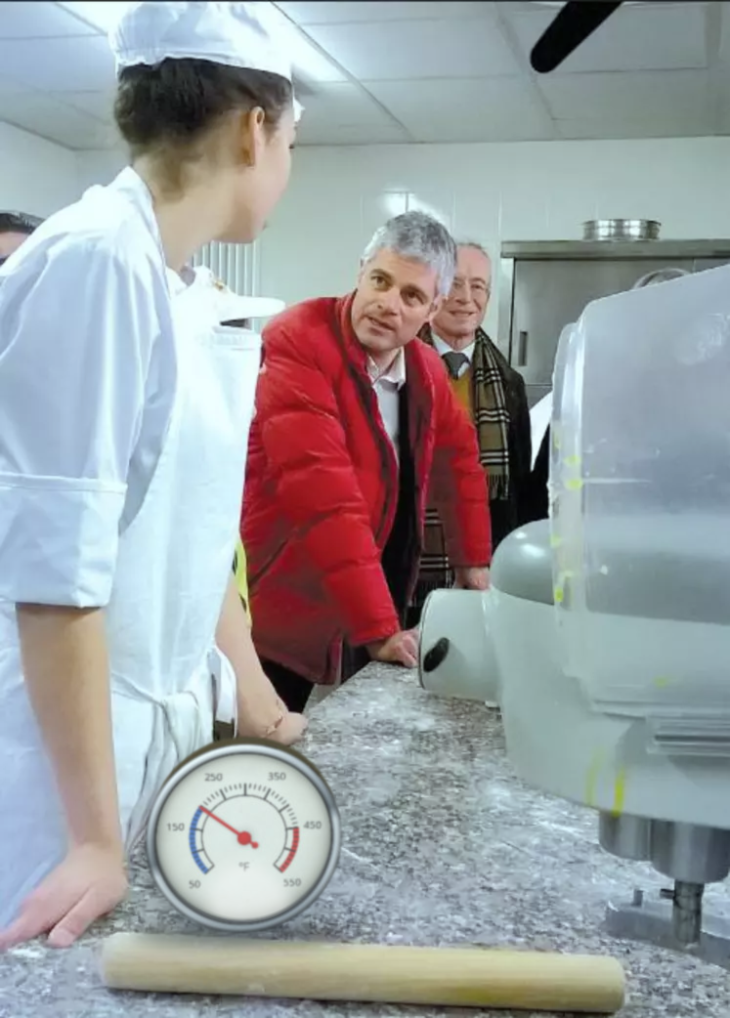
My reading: 200 °F
